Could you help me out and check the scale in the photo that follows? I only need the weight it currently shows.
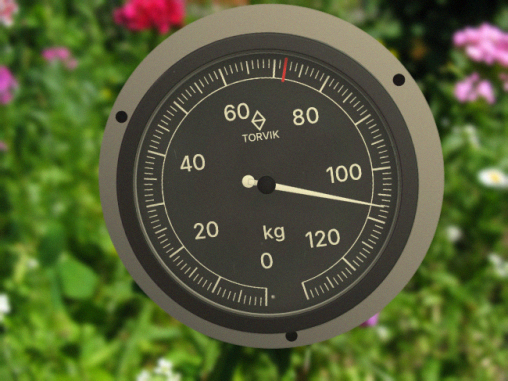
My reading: 107 kg
